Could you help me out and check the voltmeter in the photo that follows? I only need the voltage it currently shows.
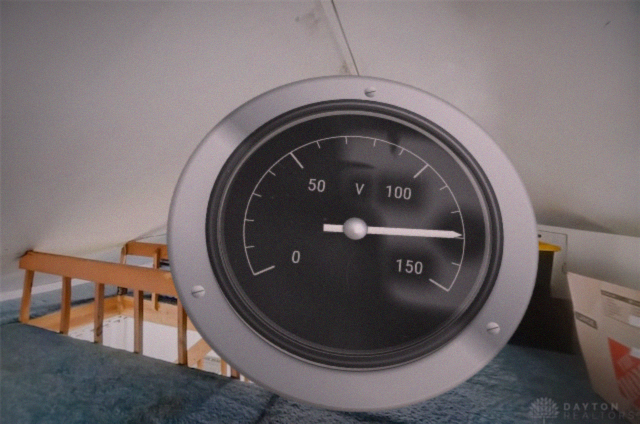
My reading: 130 V
